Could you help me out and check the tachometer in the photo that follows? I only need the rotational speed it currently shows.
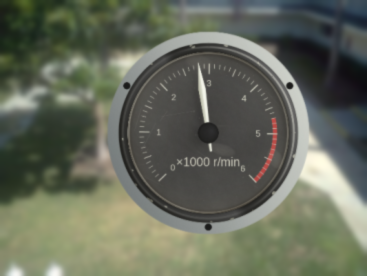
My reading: 2800 rpm
